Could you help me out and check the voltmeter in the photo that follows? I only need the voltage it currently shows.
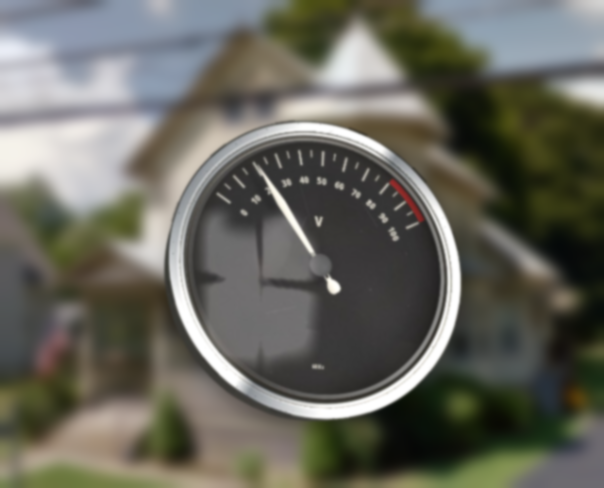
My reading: 20 V
